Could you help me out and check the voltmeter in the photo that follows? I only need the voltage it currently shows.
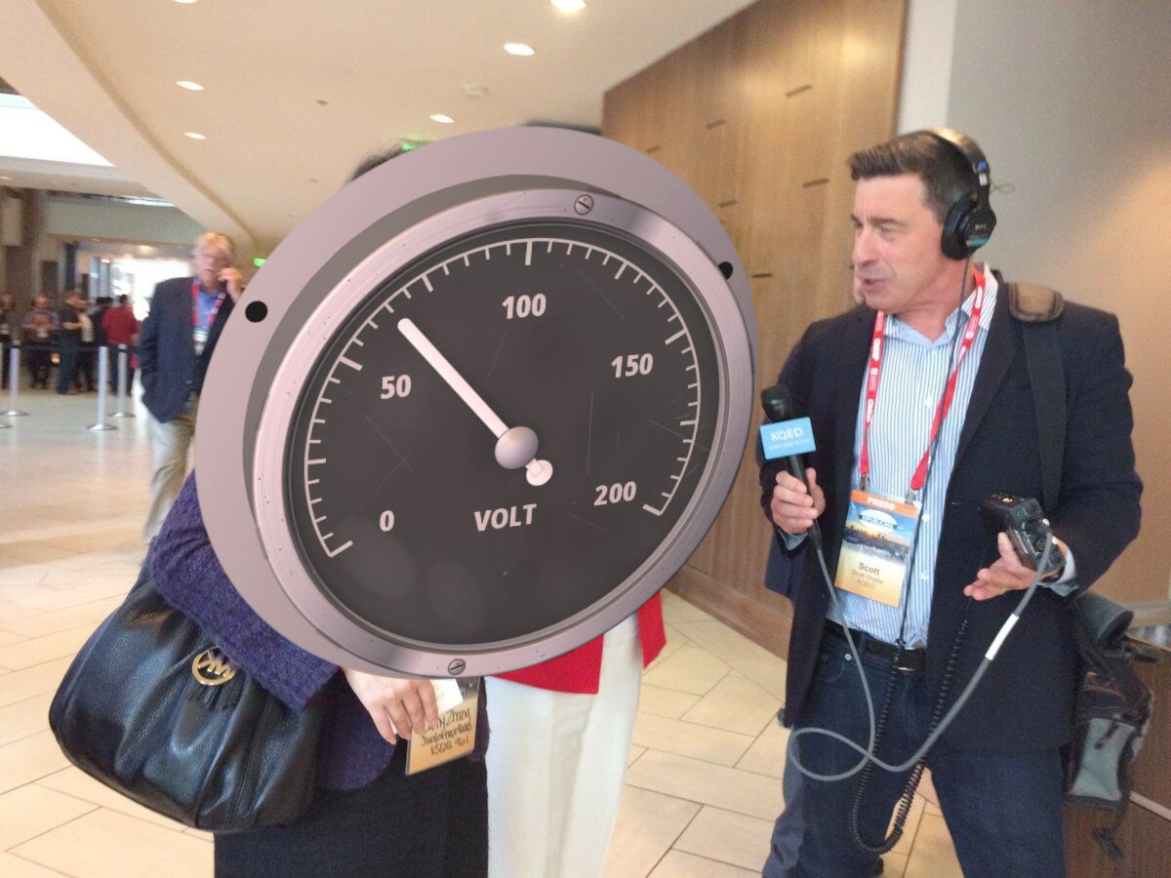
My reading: 65 V
